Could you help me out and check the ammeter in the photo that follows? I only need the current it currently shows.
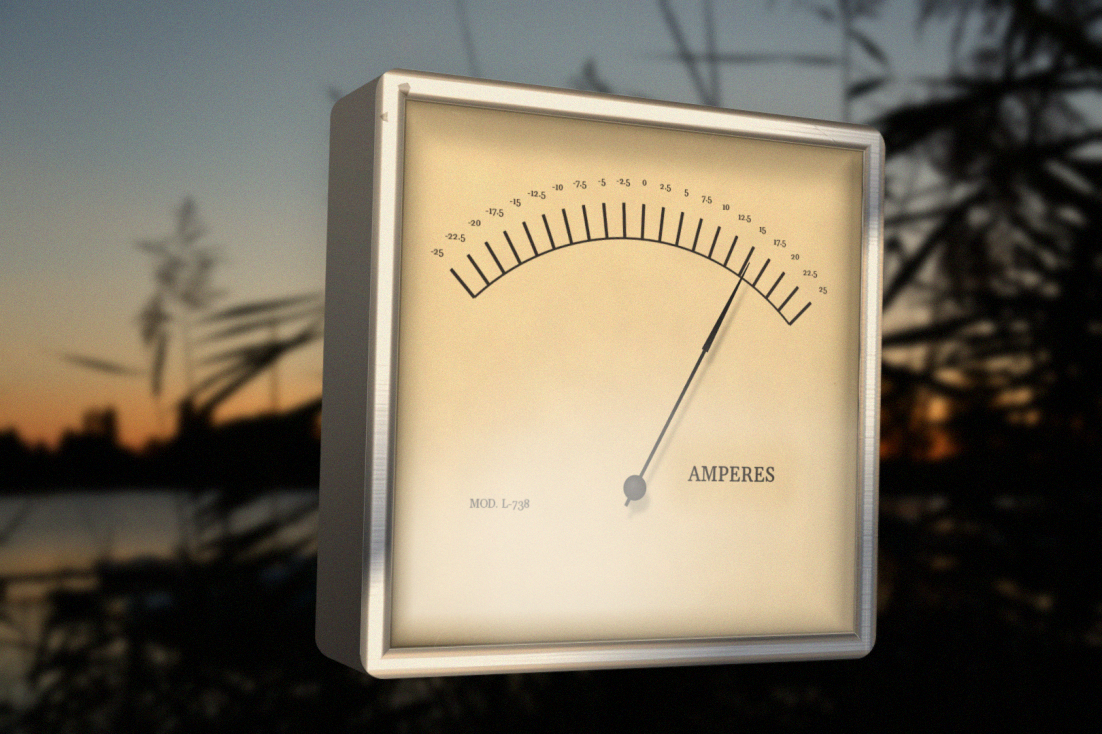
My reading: 15 A
